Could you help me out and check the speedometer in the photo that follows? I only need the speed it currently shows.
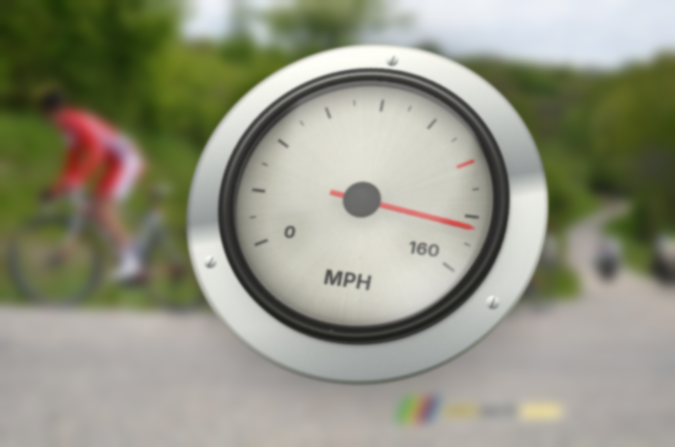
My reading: 145 mph
